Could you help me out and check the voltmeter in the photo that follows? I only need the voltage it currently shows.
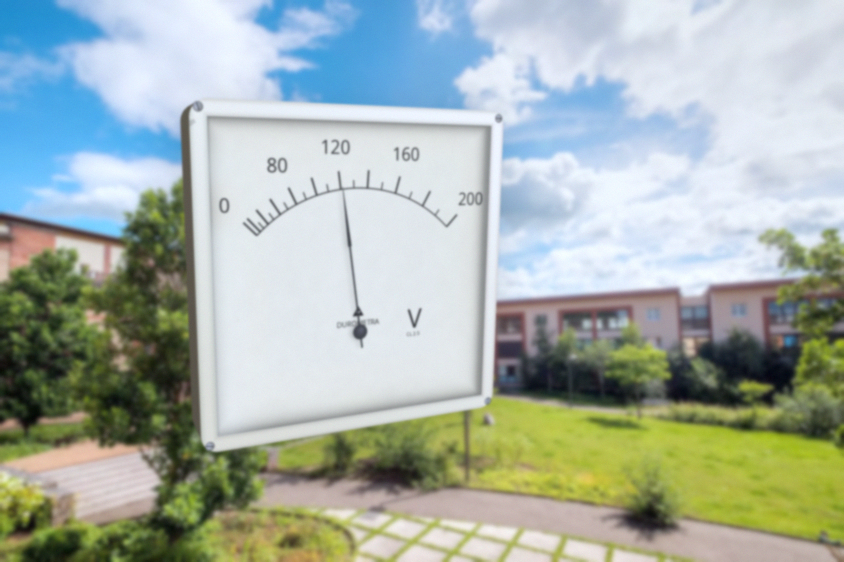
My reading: 120 V
